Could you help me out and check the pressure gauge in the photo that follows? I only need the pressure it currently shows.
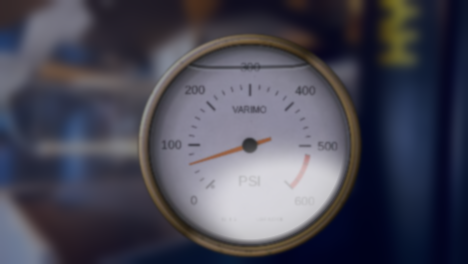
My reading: 60 psi
